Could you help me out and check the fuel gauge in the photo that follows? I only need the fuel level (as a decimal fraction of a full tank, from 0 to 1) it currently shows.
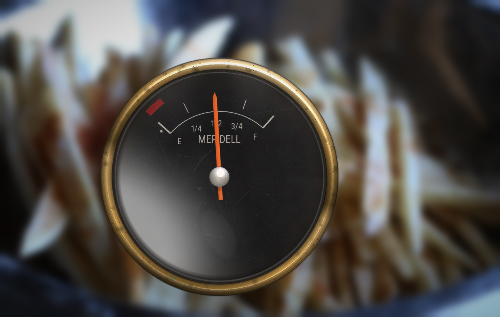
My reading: 0.5
